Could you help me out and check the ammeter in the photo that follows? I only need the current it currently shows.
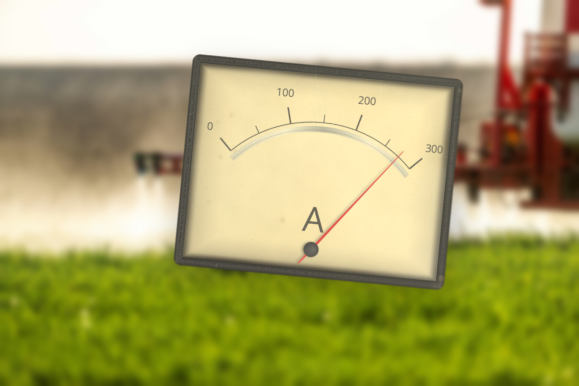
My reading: 275 A
